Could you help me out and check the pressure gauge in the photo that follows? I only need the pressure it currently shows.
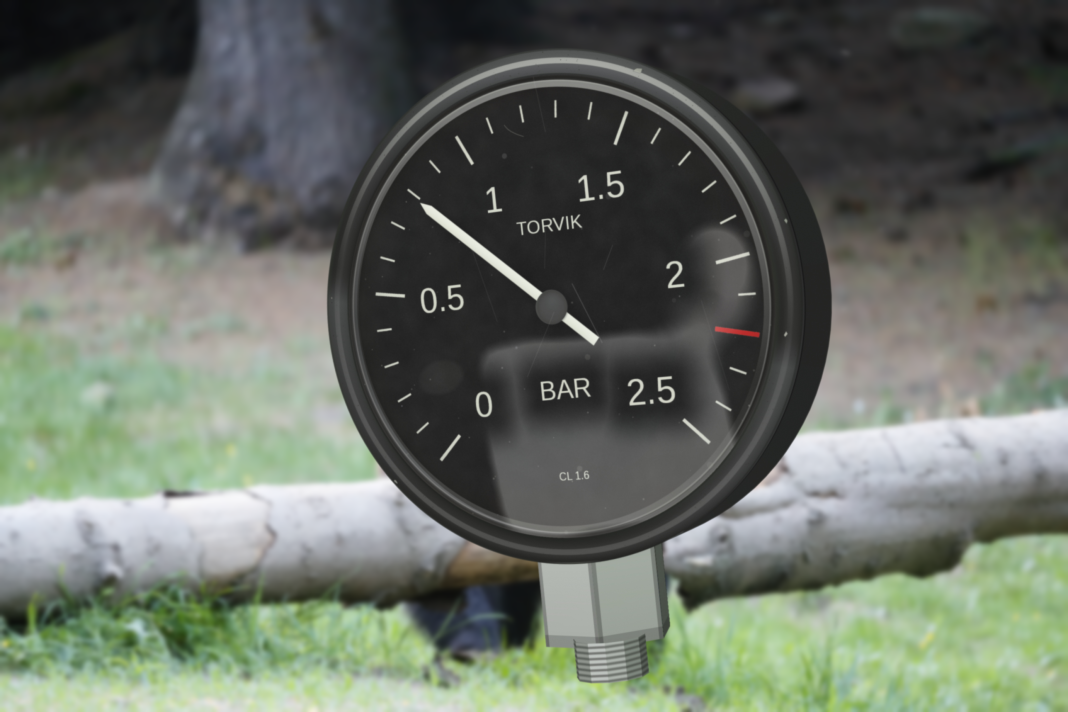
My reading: 0.8 bar
